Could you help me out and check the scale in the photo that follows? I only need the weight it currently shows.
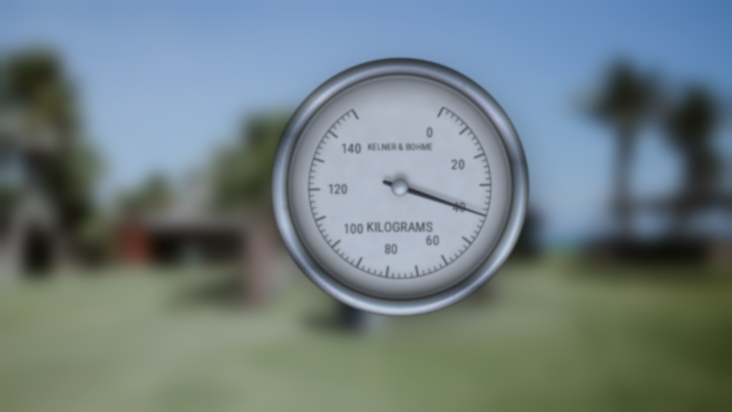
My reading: 40 kg
